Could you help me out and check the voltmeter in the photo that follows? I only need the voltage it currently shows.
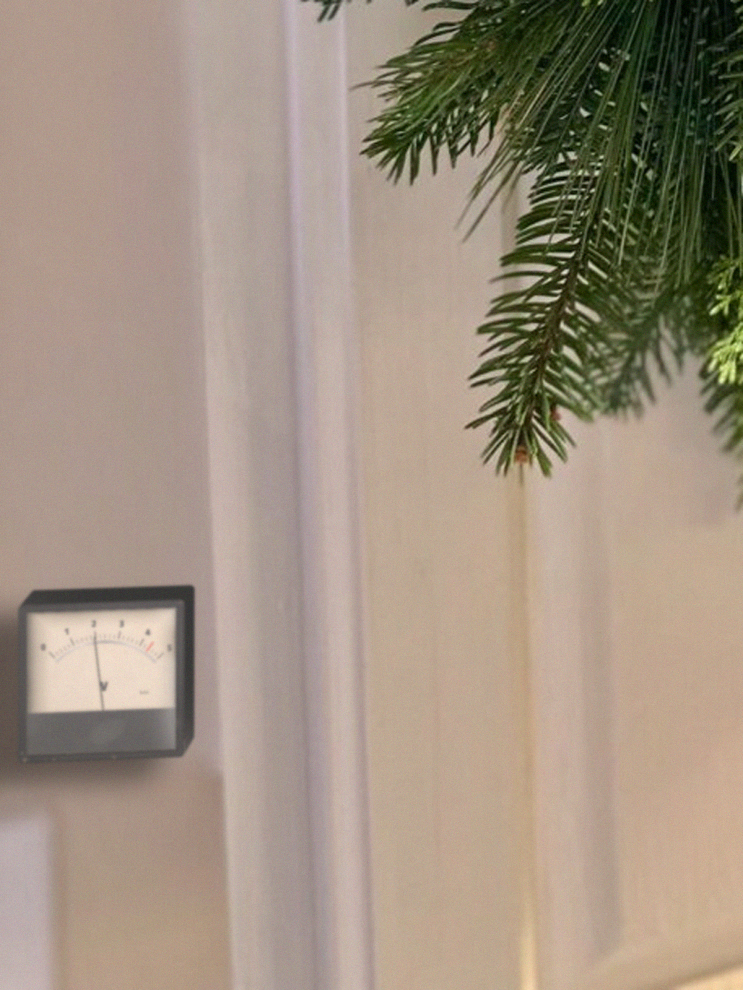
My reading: 2 V
